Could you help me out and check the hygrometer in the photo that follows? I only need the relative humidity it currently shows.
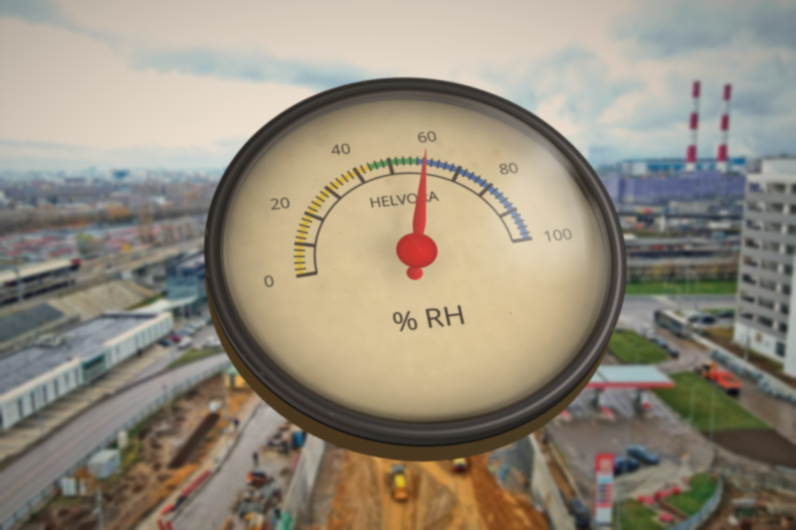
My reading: 60 %
